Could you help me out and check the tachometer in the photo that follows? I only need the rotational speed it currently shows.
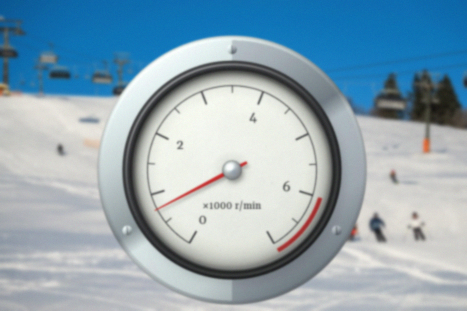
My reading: 750 rpm
